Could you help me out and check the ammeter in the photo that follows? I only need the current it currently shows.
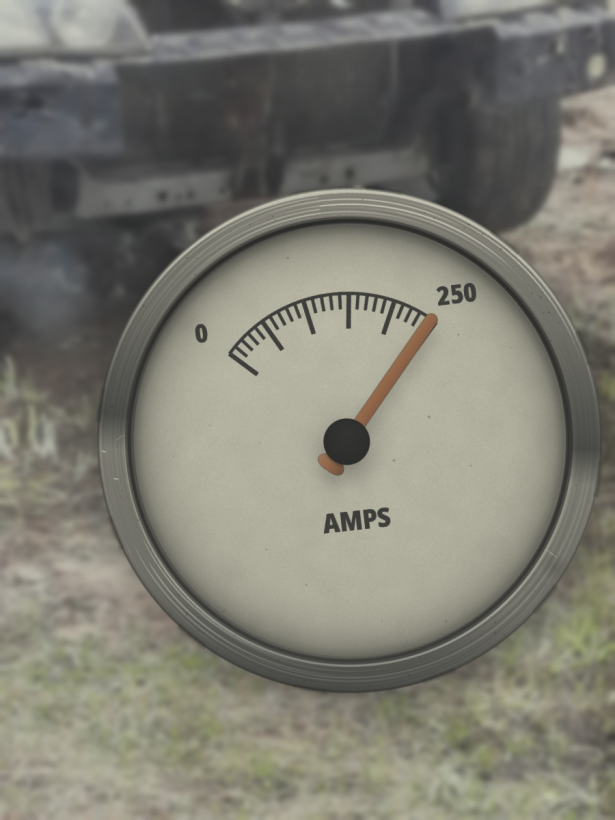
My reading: 245 A
